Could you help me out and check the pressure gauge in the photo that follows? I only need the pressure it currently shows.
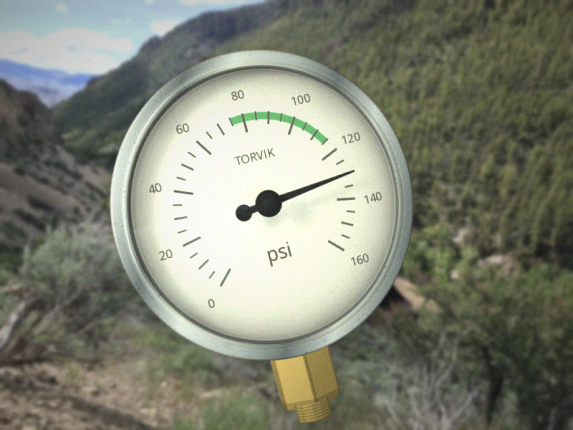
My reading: 130 psi
